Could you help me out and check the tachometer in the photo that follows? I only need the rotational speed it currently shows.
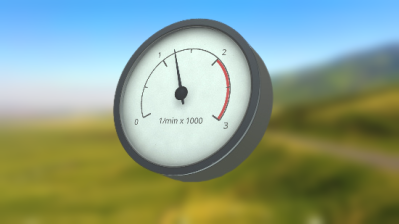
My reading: 1250 rpm
